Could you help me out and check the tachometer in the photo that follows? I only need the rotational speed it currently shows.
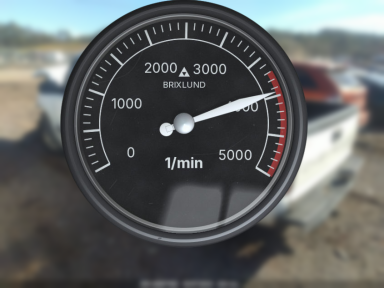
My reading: 3950 rpm
